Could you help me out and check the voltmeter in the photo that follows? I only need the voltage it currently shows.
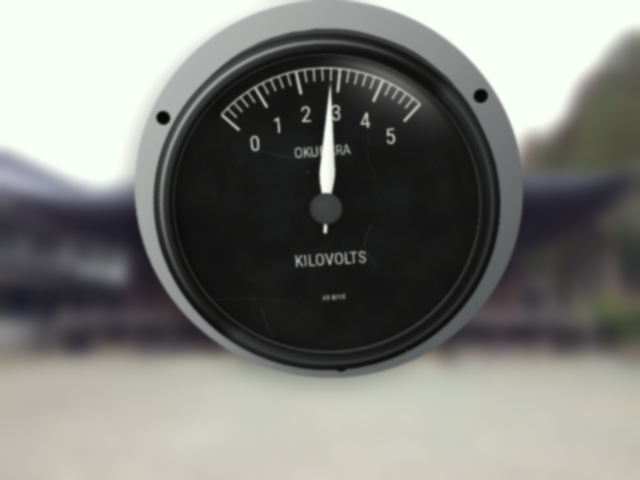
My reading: 2.8 kV
